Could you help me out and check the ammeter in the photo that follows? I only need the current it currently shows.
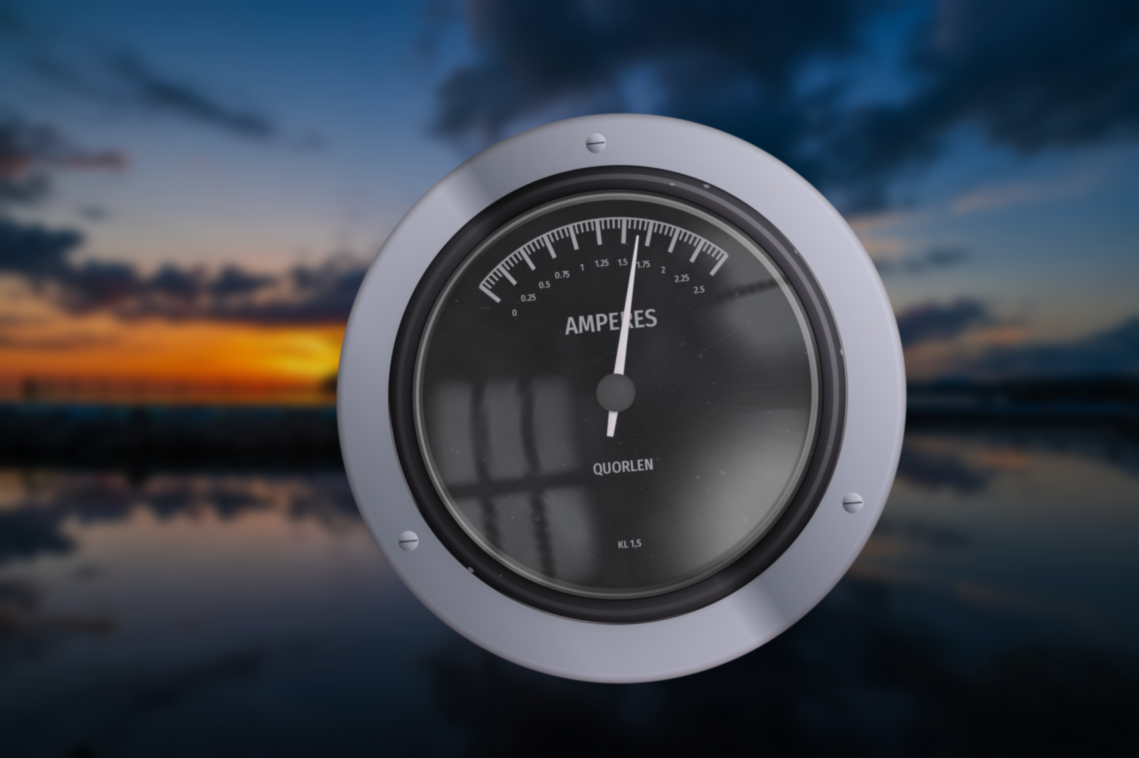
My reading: 1.65 A
